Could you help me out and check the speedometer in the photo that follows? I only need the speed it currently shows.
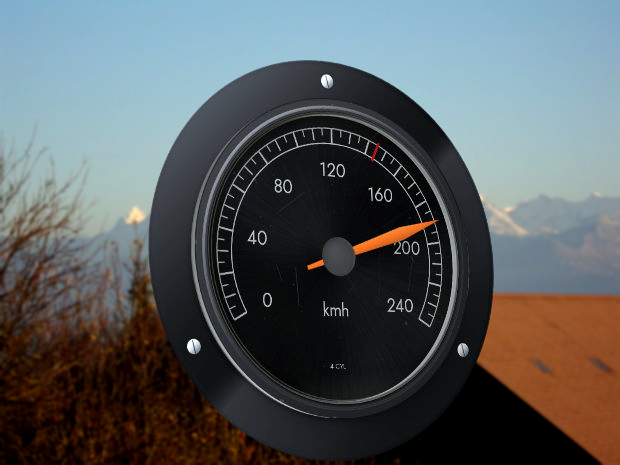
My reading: 190 km/h
